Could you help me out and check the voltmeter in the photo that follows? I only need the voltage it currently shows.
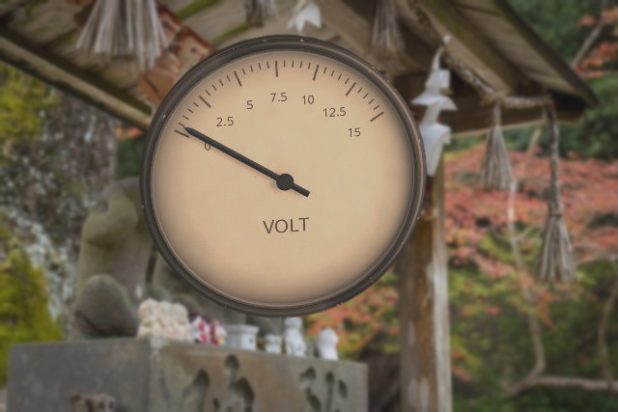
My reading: 0.5 V
